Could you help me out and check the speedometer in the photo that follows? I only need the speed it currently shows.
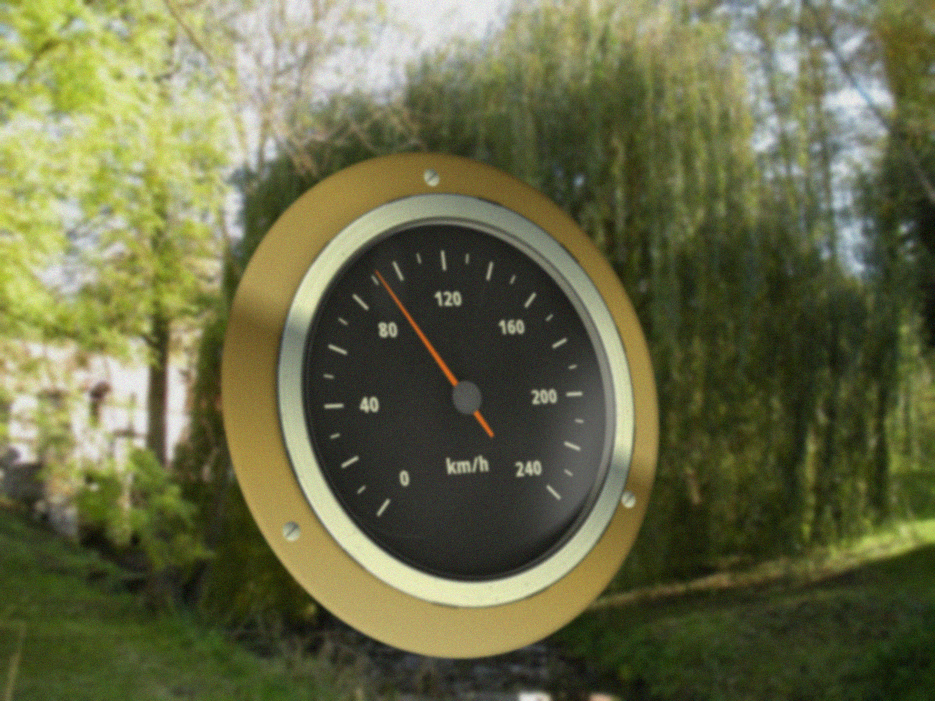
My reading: 90 km/h
